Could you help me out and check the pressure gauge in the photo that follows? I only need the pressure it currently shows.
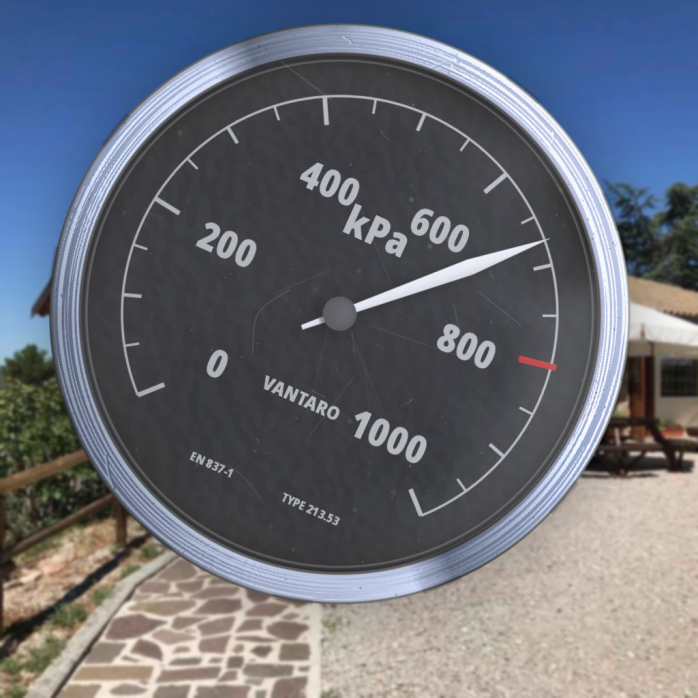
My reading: 675 kPa
